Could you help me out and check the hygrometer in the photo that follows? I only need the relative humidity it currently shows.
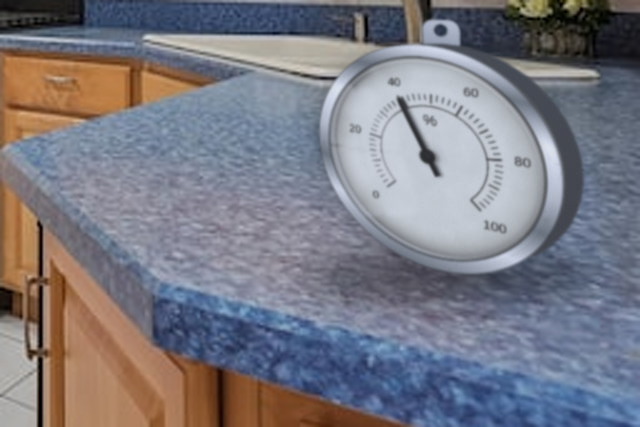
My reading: 40 %
